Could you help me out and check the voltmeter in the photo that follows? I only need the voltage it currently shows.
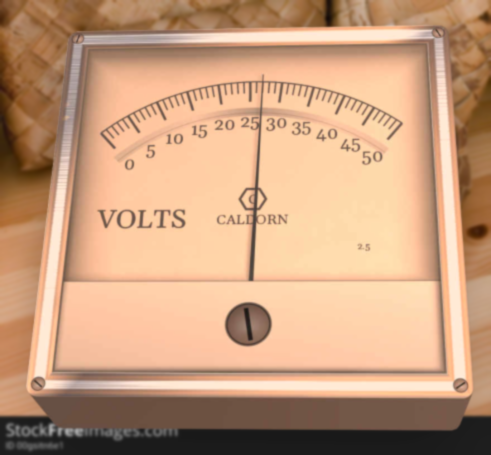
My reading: 27 V
